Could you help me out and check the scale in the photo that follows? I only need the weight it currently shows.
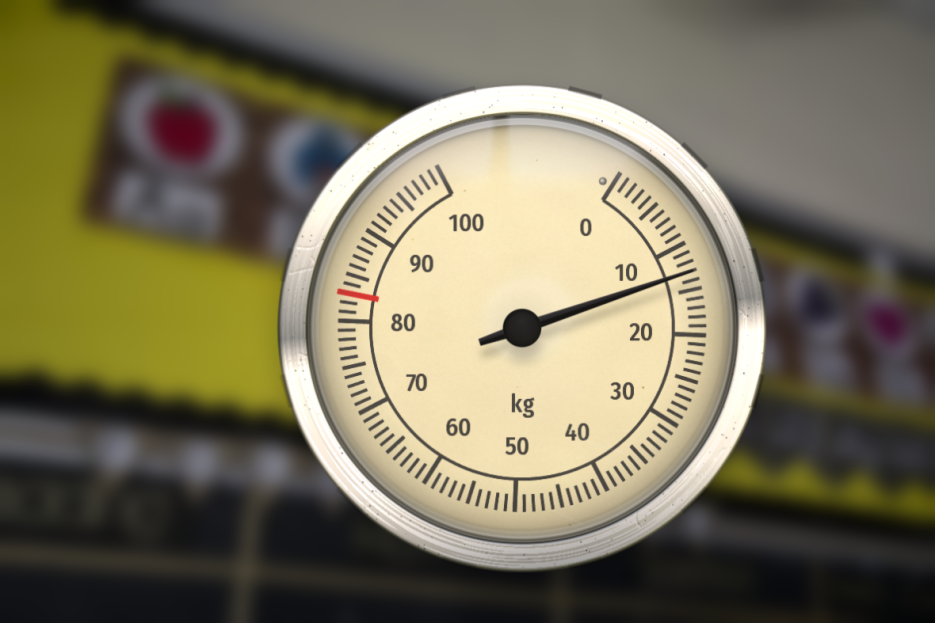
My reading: 13 kg
